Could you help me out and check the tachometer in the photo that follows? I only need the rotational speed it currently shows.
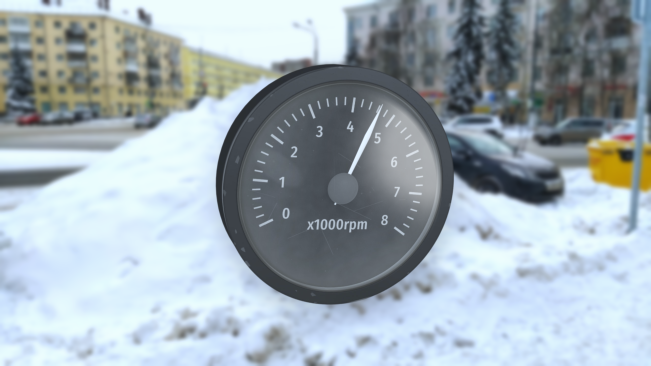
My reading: 4600 rpm
